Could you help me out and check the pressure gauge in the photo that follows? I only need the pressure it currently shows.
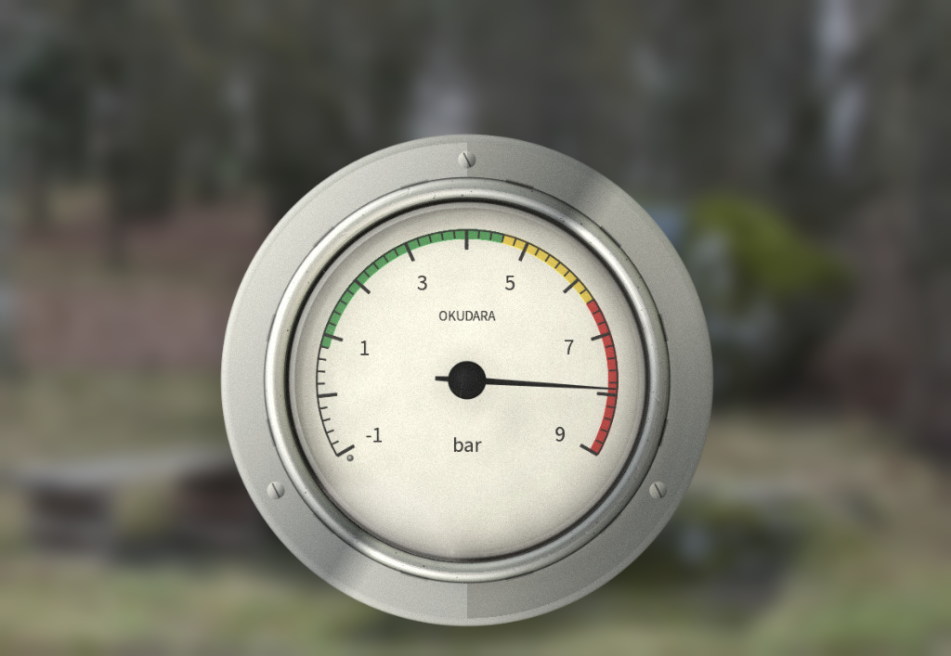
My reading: 7.9 bar
